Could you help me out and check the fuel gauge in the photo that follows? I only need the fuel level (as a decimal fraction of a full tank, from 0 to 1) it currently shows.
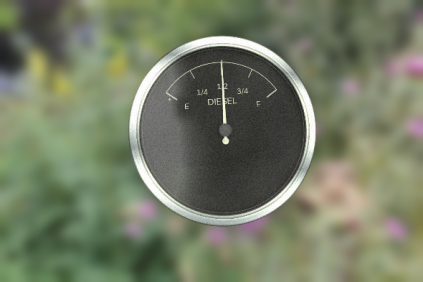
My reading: 0.5
